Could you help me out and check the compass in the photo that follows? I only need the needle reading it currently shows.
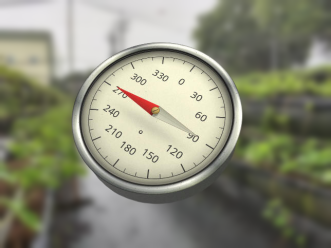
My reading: 270 °
